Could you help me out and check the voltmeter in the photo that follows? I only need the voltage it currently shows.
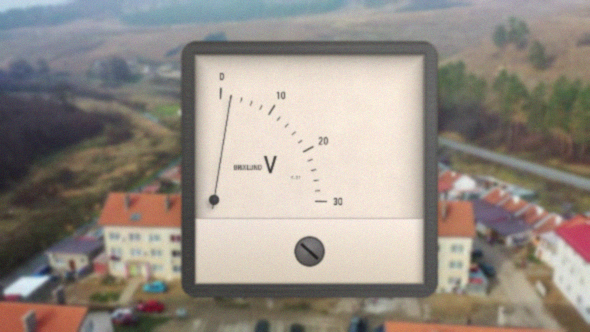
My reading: 2 V
